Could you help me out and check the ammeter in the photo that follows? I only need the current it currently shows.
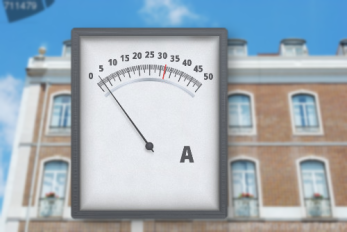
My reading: 2.5 A
